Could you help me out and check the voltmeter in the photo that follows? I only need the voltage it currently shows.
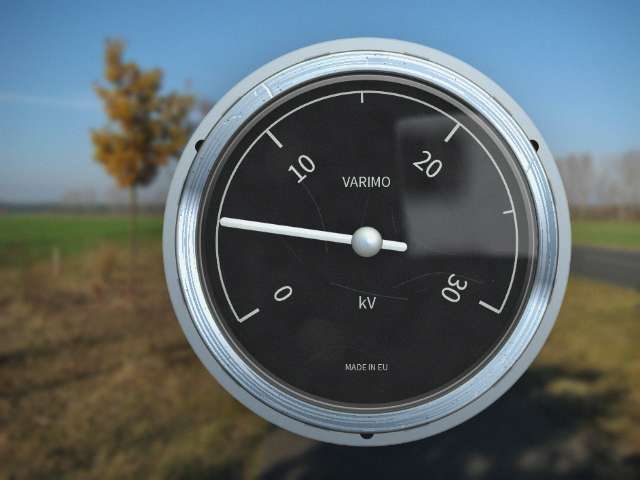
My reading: 5 kV
